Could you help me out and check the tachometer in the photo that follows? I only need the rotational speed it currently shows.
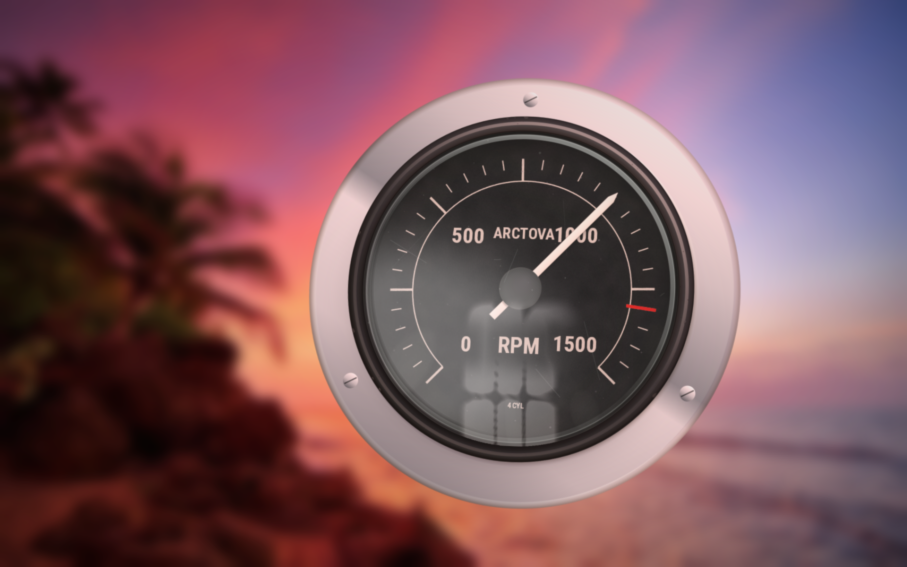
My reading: 1000 rpm
